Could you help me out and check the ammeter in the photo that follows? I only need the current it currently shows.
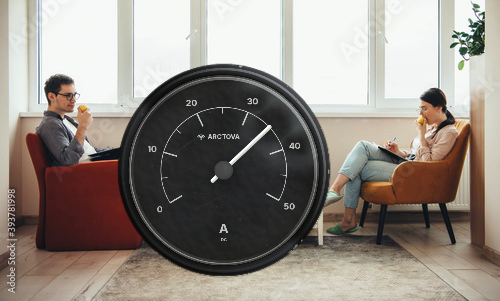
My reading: 35 A
